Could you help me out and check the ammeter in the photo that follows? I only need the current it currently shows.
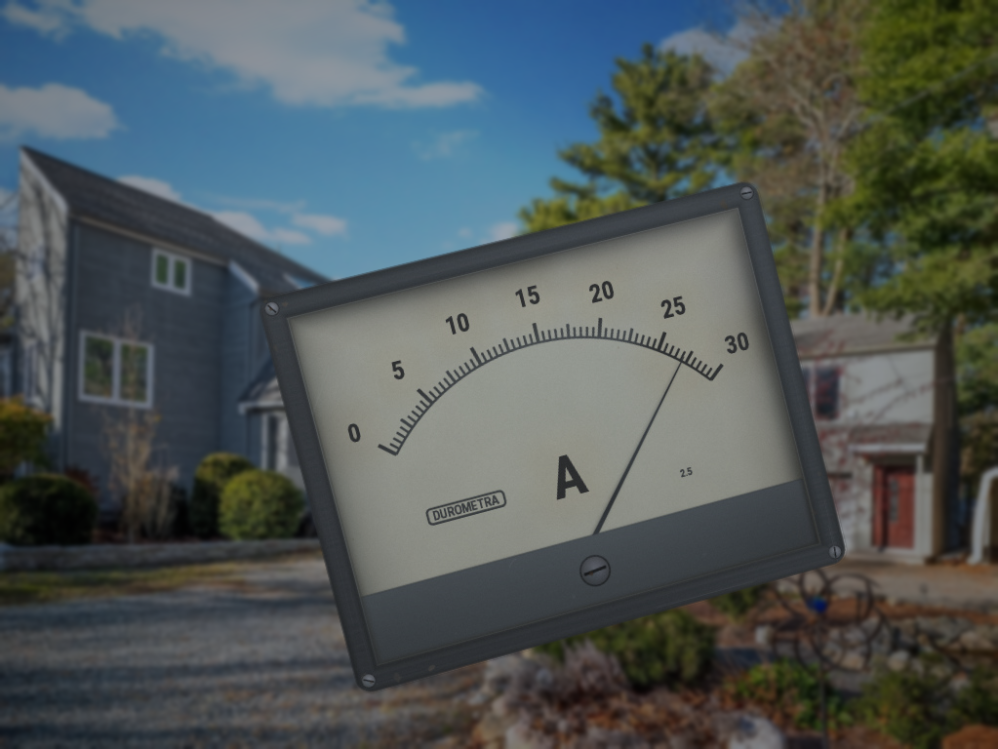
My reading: 27 A
